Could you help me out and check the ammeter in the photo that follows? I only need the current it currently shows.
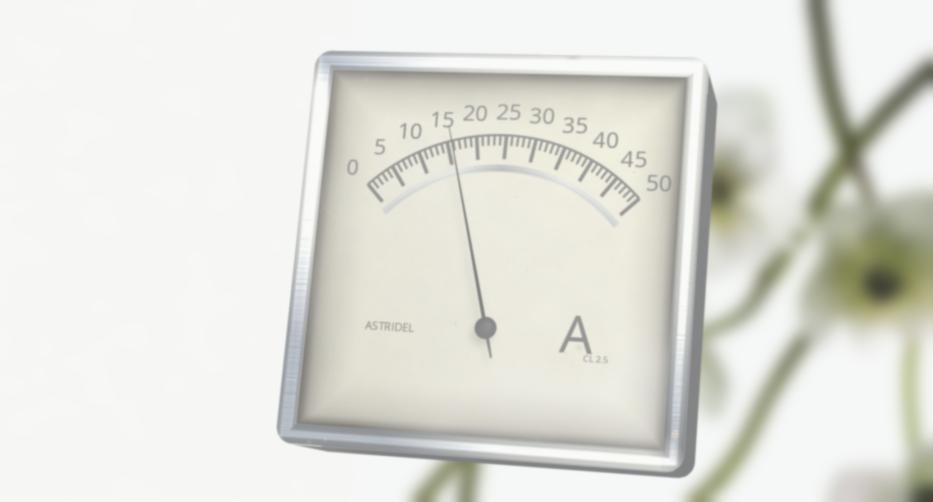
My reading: 16 A
